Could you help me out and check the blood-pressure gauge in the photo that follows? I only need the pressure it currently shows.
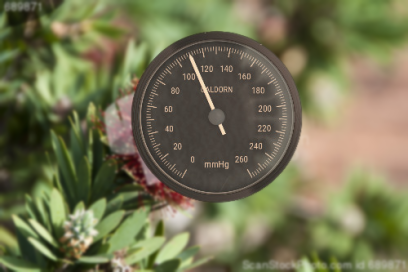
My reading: 110 mmHg
